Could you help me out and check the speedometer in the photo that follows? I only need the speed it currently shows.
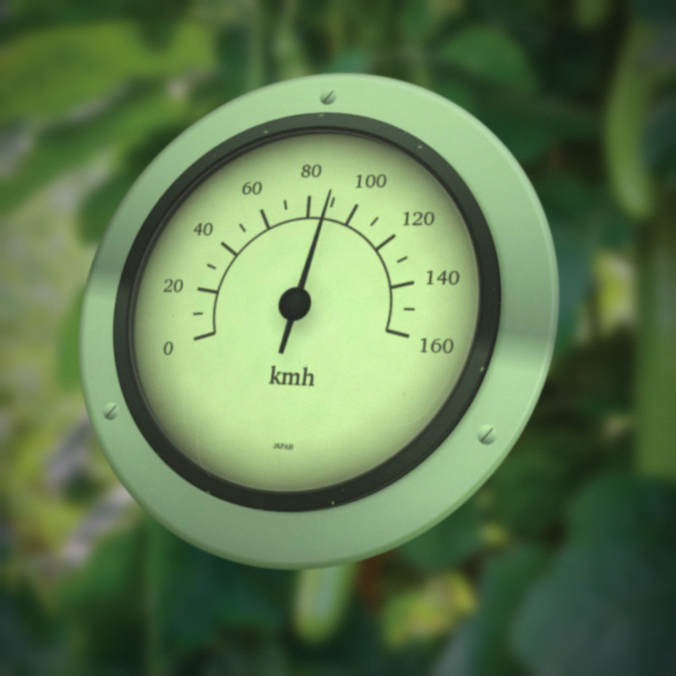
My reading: 90 km/h
